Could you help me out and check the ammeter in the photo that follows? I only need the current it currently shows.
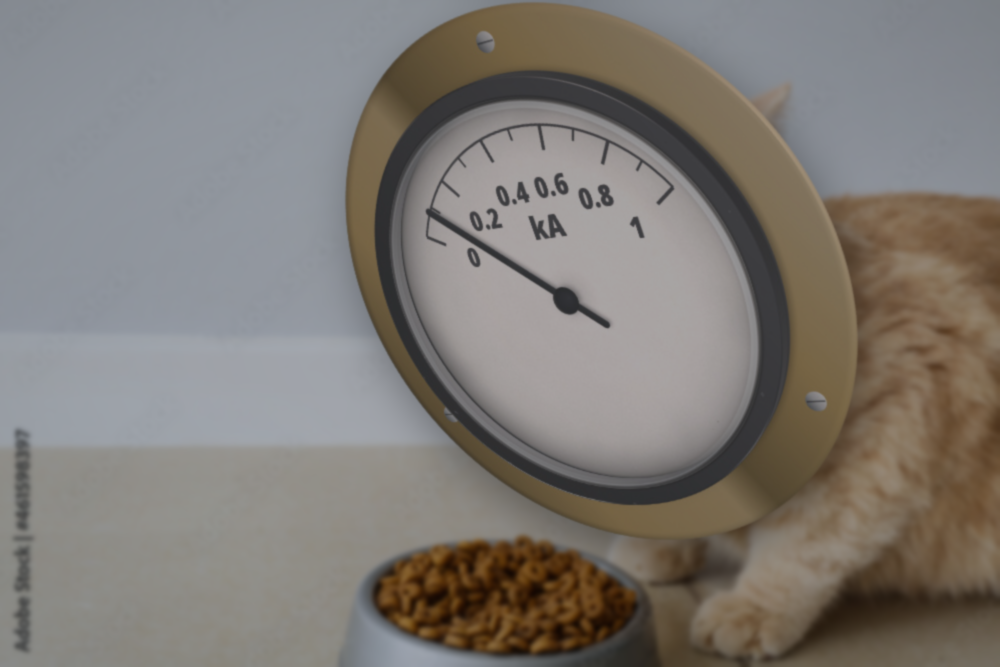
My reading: 0.1 kA
